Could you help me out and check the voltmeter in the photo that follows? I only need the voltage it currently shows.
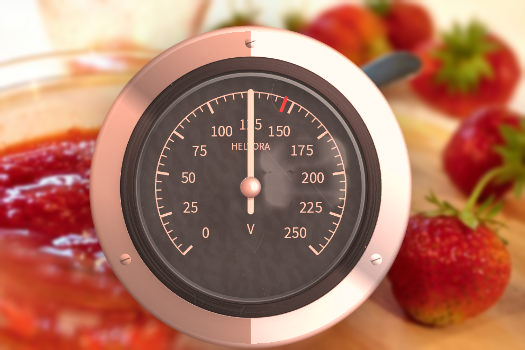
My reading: 125 V
